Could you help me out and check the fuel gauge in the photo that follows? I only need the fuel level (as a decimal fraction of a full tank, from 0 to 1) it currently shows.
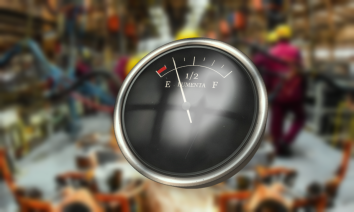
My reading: 0.25
